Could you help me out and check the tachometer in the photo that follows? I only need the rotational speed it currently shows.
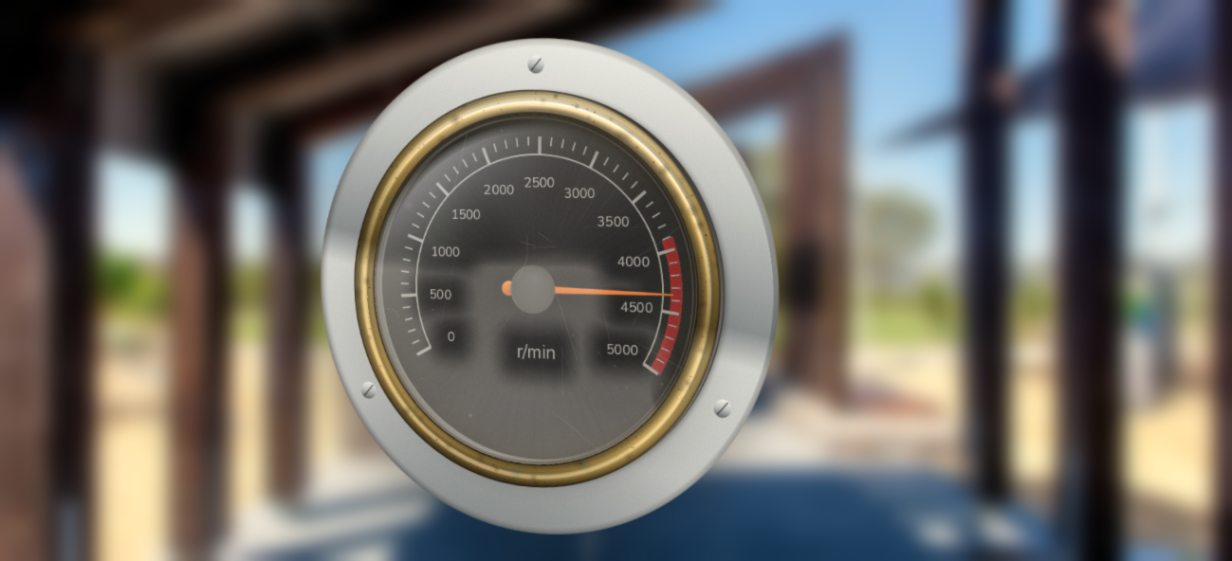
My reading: 4350 rpm
